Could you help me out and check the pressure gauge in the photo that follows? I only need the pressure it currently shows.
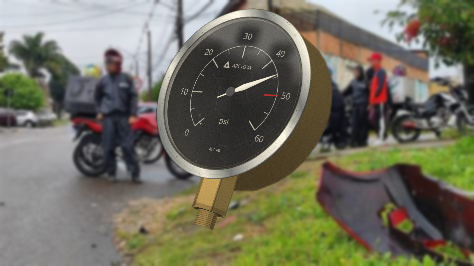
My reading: 45 psi
